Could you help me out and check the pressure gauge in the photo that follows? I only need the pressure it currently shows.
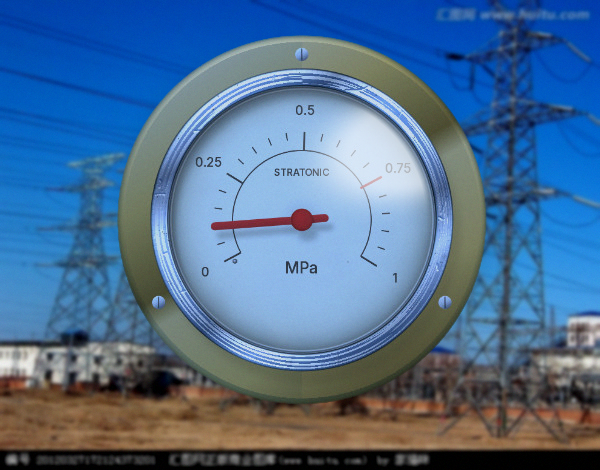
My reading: 0.1 MPa
